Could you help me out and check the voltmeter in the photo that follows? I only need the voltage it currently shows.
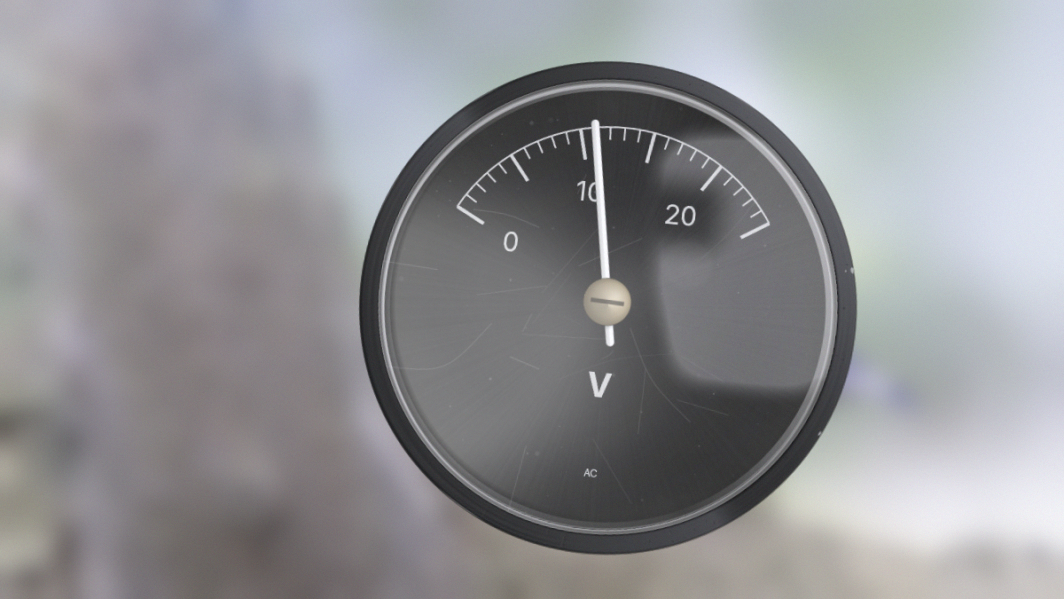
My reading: 11 V
